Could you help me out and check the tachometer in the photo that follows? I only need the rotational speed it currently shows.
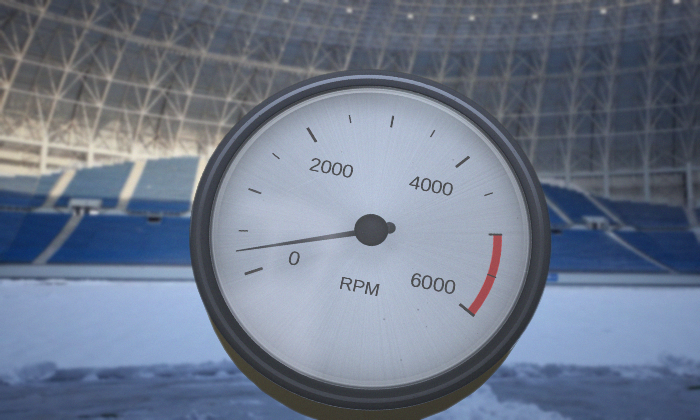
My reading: 250 rpm
